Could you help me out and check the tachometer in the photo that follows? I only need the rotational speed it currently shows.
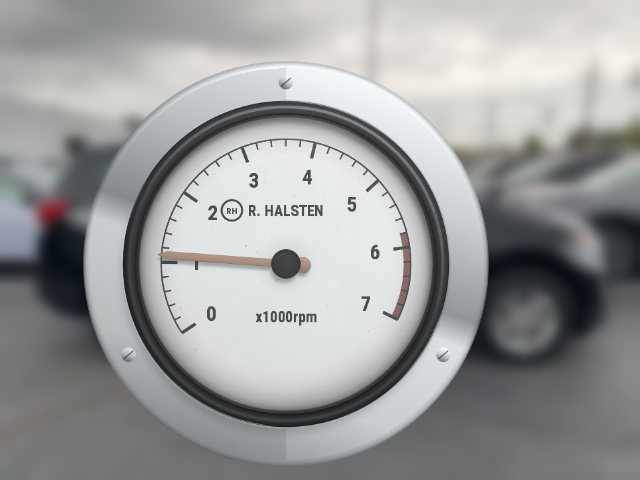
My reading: 1100 rpm
